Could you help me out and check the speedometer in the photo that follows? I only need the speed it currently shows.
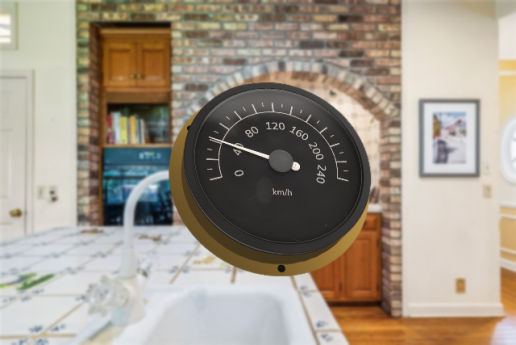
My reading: 40 km/h
